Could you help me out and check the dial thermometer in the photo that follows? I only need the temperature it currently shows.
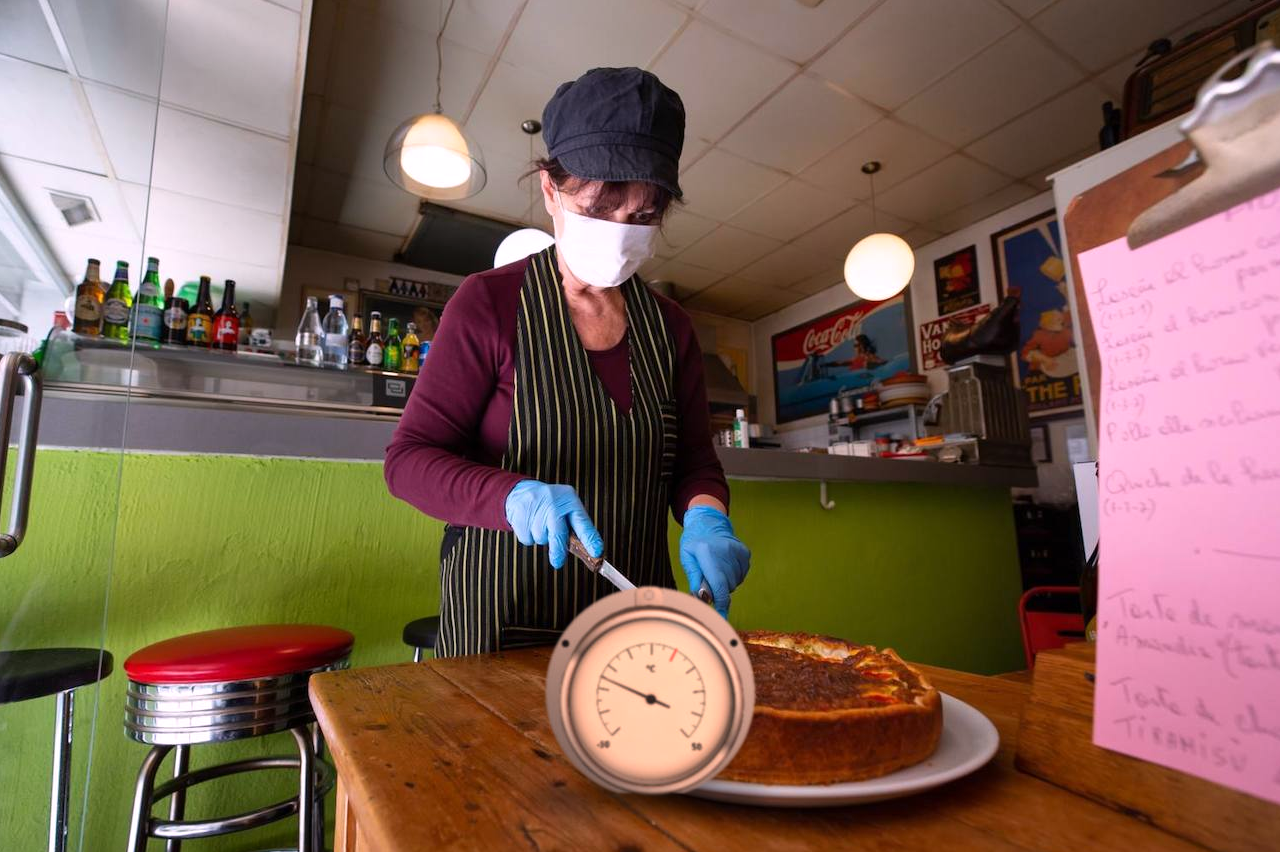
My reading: -25 °C
